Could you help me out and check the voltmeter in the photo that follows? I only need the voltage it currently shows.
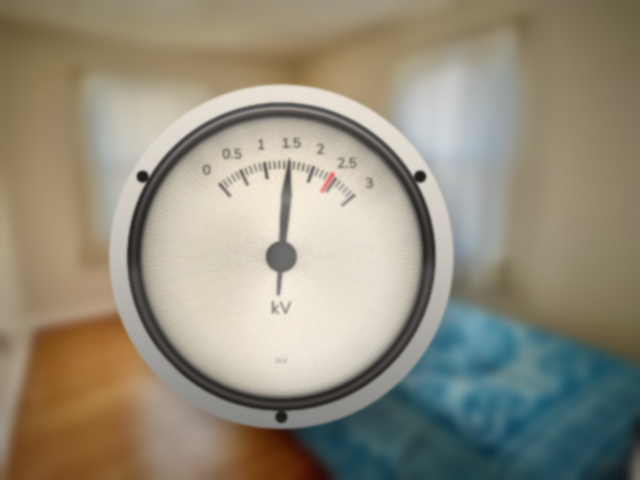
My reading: 1.5 kV
